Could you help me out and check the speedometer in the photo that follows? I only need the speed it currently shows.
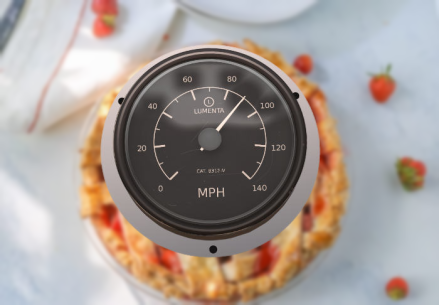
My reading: 90 mph
